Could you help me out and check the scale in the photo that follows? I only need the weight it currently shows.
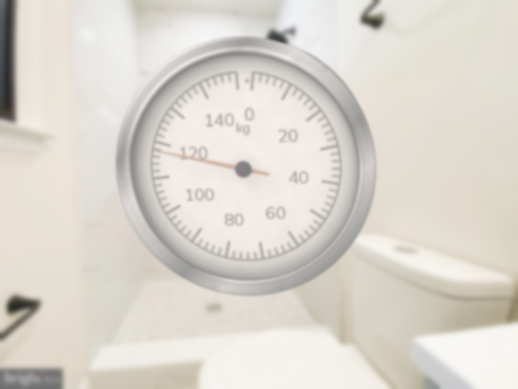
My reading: 118 kg
